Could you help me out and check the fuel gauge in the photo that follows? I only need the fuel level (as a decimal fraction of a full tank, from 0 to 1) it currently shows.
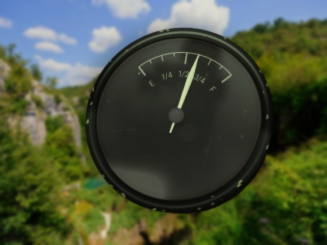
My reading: 0.625
